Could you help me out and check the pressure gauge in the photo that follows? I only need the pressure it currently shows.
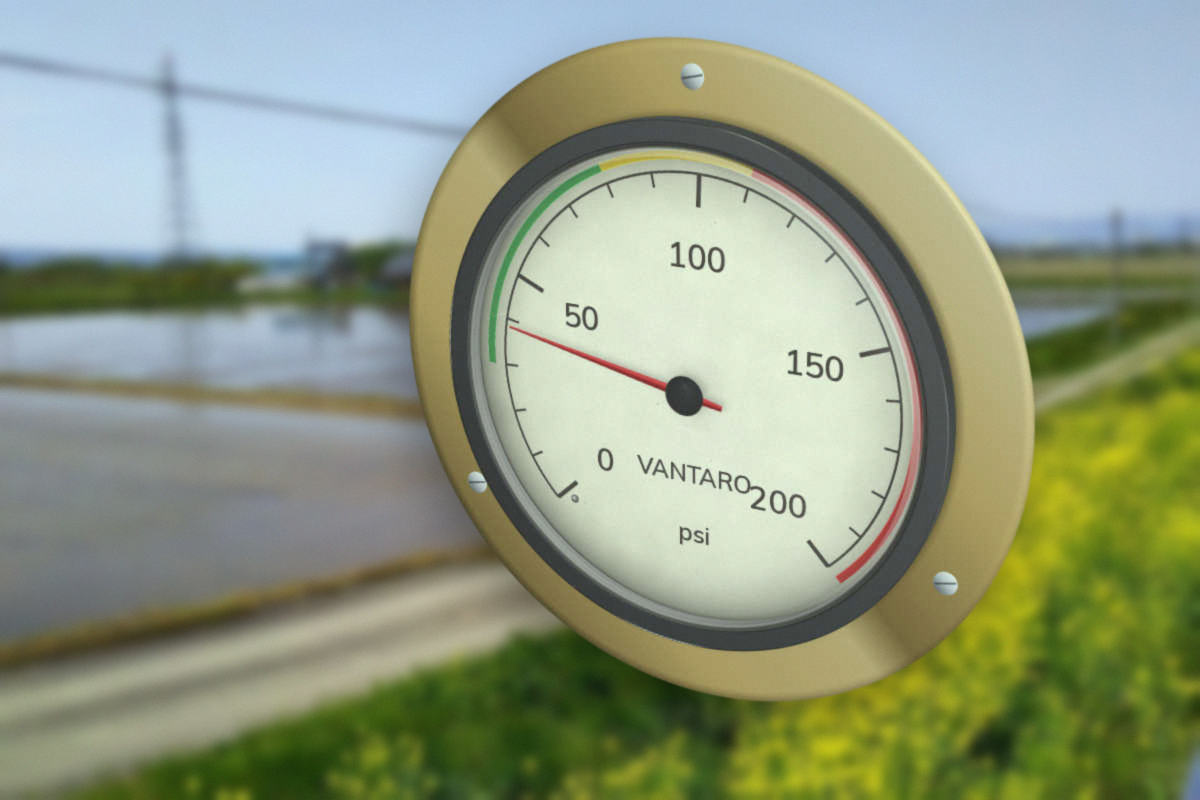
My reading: 40 psi
